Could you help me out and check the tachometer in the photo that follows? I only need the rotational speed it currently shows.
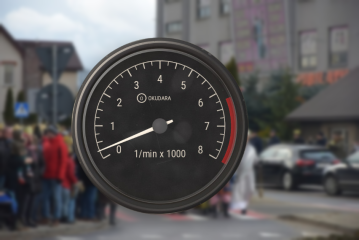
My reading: 250 rpm
